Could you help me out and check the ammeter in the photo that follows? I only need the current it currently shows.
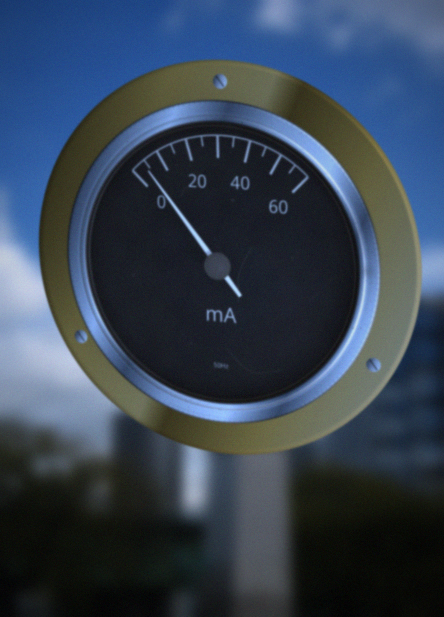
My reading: 5 mA
